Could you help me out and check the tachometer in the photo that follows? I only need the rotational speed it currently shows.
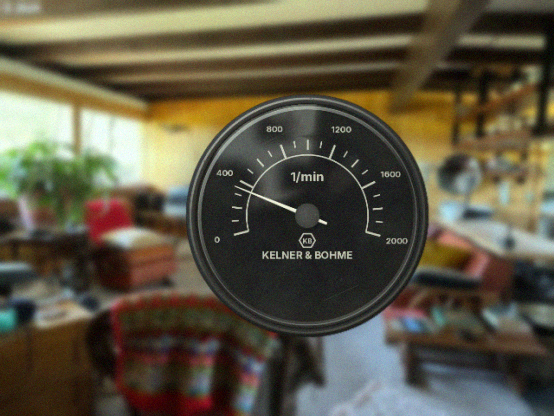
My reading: 350 rpm
